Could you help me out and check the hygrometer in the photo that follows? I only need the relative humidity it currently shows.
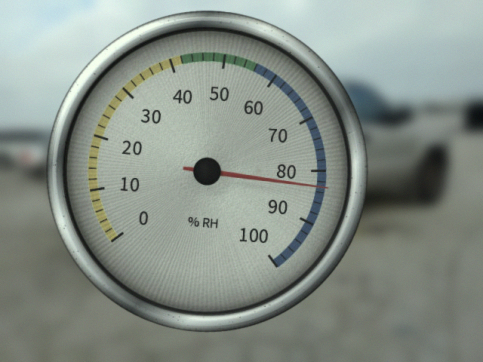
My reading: 83 %
